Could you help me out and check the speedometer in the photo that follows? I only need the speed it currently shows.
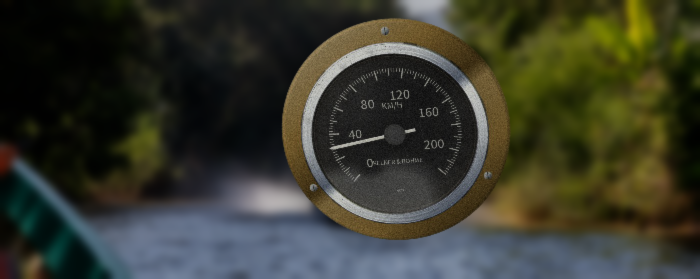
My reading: 30 km/h
